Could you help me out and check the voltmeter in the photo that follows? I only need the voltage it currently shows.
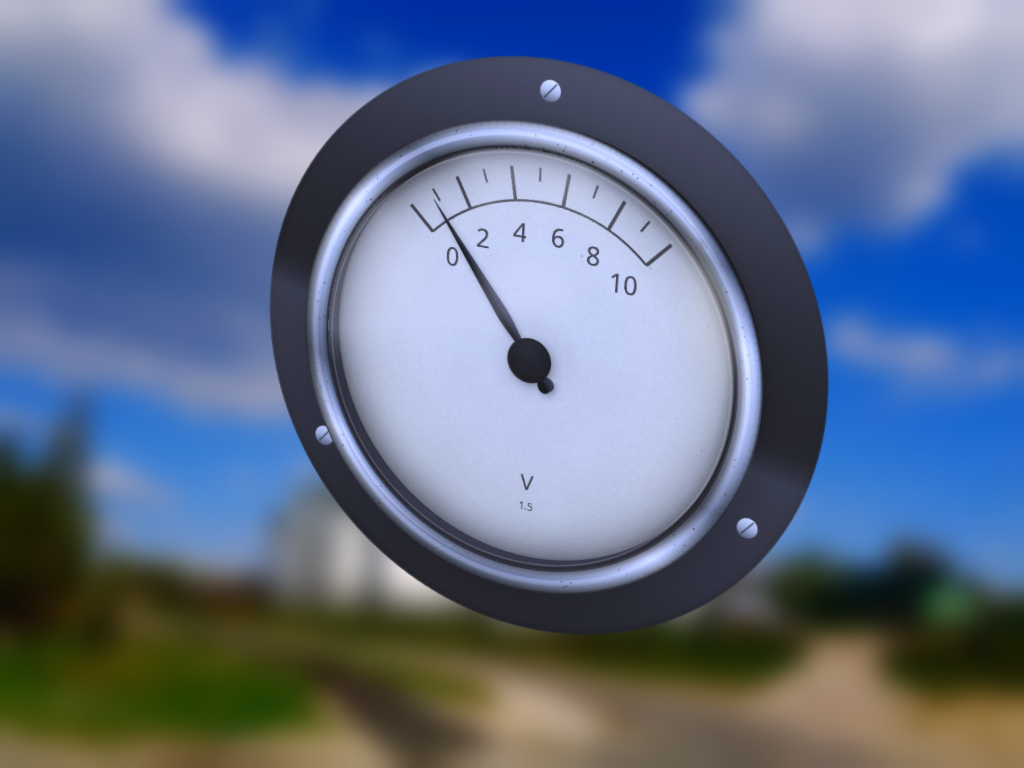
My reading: 1 V
